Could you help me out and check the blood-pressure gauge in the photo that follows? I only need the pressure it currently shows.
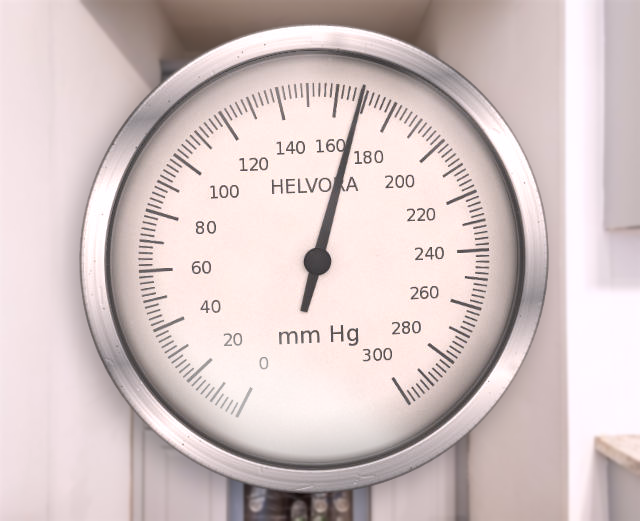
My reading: 168 mmHg
